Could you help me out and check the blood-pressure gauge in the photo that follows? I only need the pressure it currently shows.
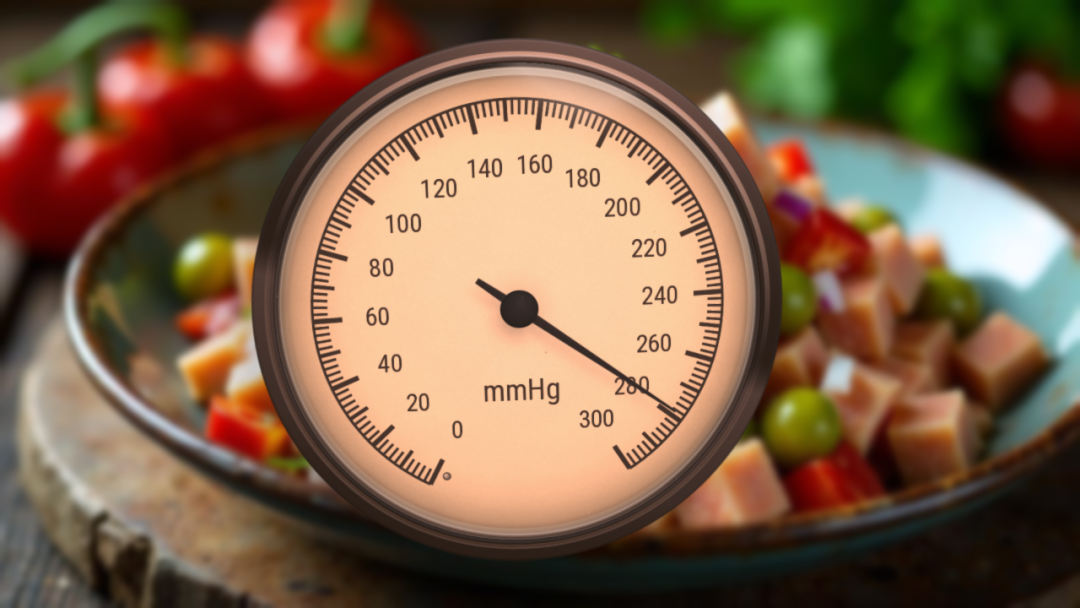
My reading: 278 mmHg
